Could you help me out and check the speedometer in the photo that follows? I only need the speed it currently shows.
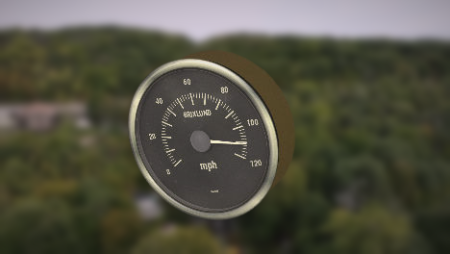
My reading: 110 mph
